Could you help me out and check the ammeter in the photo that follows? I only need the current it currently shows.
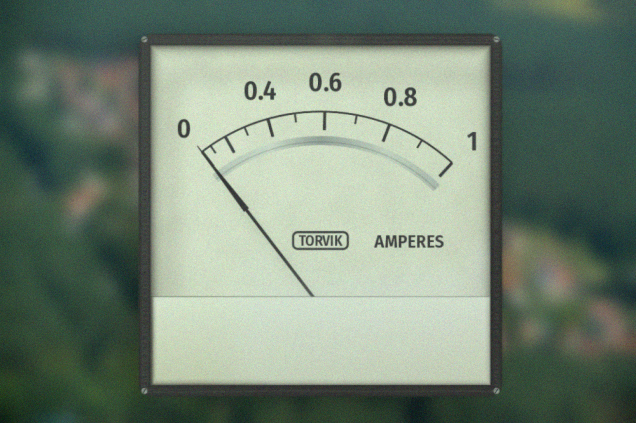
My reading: 0 A
